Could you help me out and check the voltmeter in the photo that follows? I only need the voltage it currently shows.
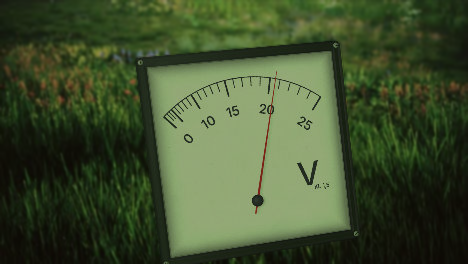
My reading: 20.5 V
